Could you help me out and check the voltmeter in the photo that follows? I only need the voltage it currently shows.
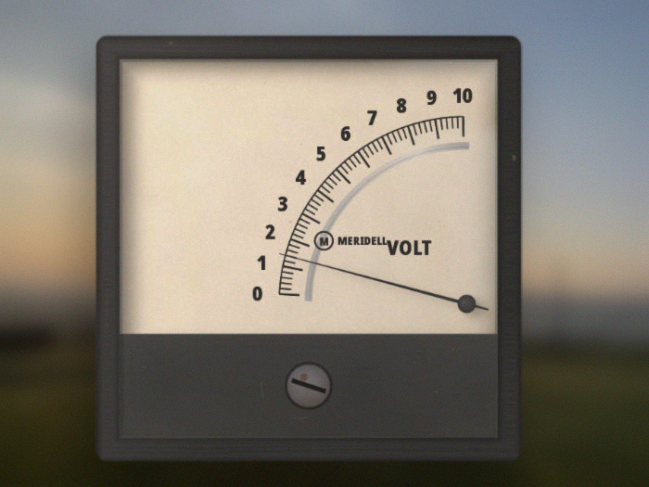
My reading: 1.4 V
